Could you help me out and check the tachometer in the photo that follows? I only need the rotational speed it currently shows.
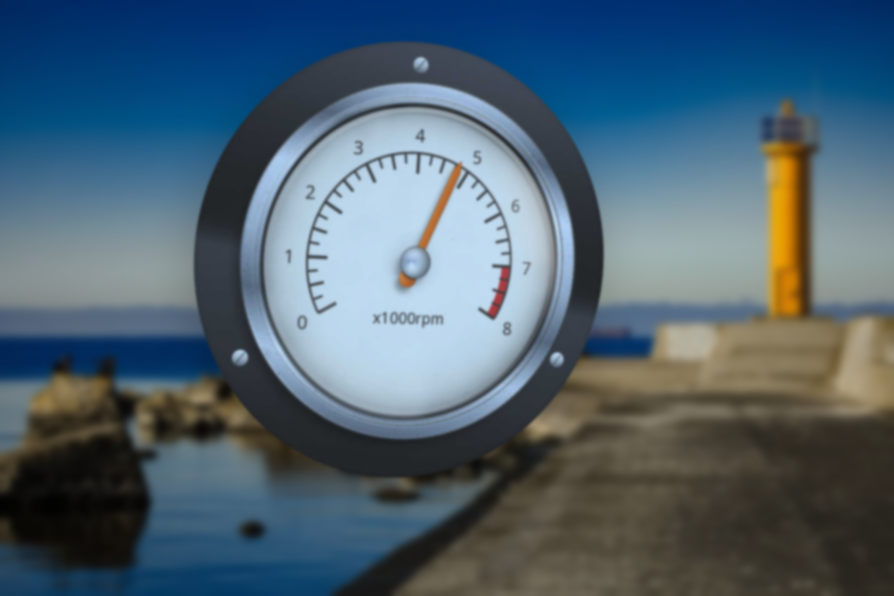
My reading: 4750 rpm
